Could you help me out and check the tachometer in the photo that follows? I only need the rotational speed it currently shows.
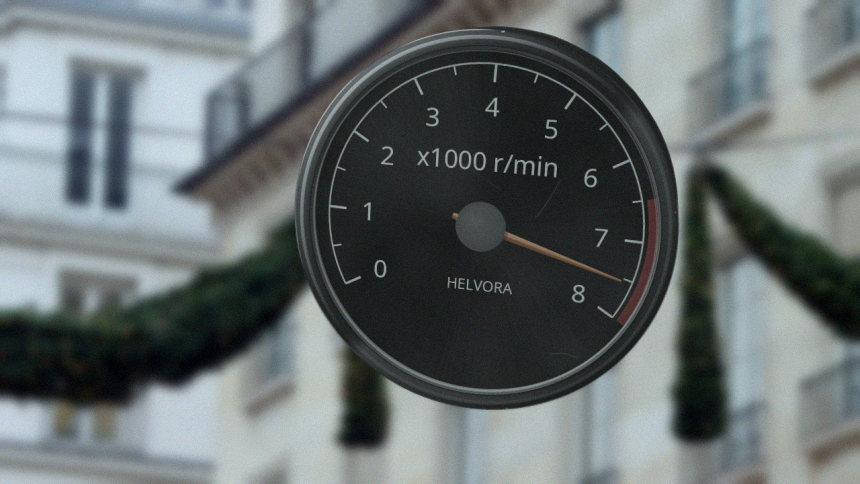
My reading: 7500 rpm
